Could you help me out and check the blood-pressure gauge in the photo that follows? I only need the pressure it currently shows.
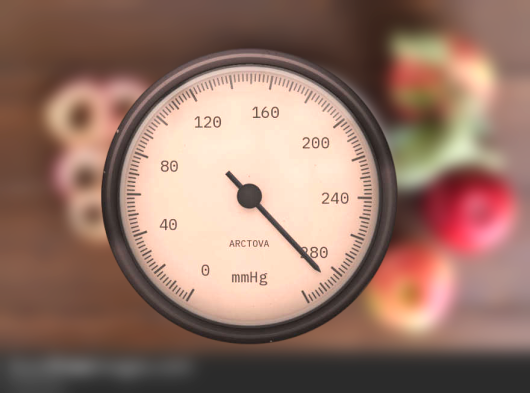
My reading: 286 mmHg
